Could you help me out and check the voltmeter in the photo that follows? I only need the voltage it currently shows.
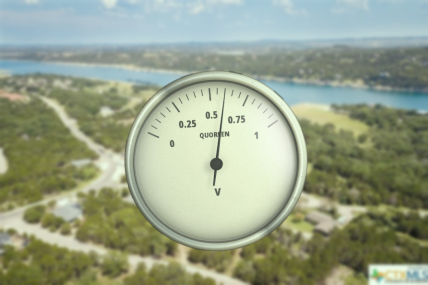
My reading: 0.6 V
